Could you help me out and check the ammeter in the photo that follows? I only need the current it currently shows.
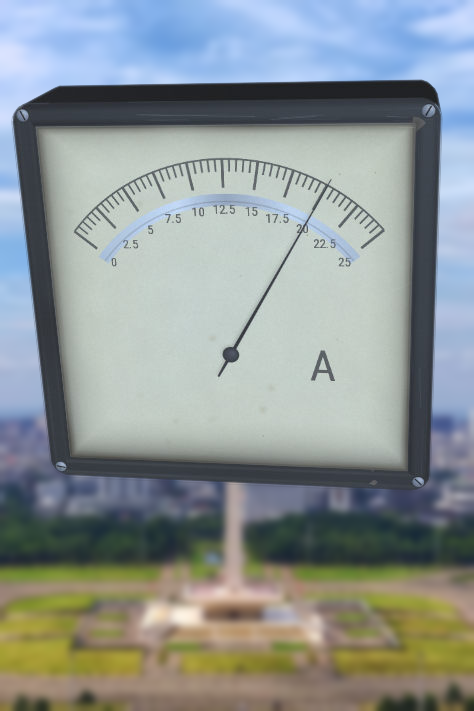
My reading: 20 A
